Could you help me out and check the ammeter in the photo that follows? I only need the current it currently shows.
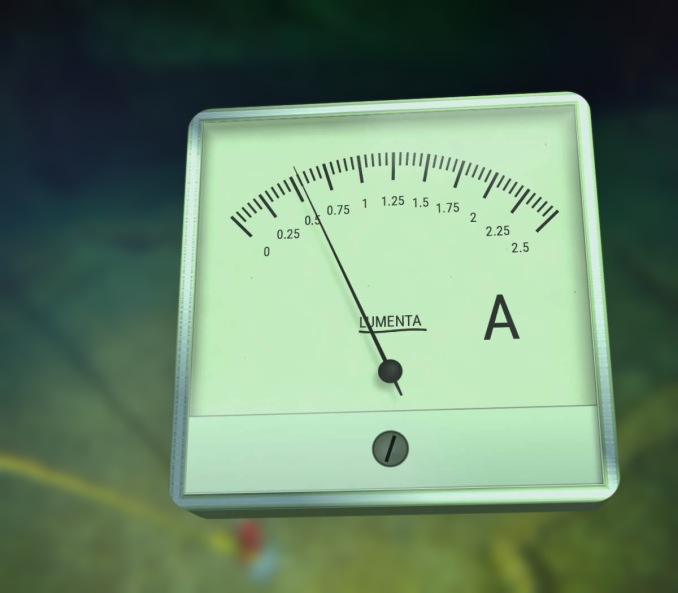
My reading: 0.55 A
